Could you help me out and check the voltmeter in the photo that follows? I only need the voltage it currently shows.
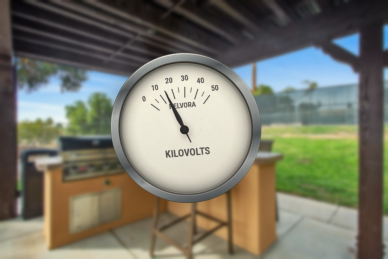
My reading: 15 kV
